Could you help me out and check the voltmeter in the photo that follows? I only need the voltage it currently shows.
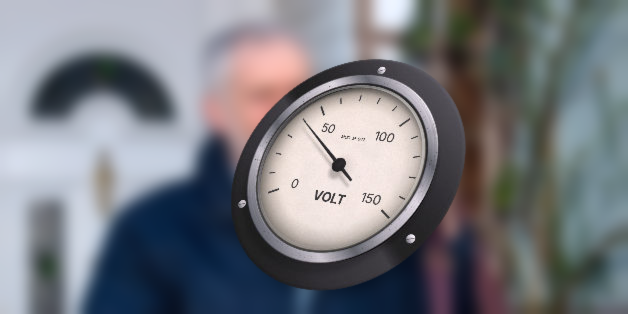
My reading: 40 V
